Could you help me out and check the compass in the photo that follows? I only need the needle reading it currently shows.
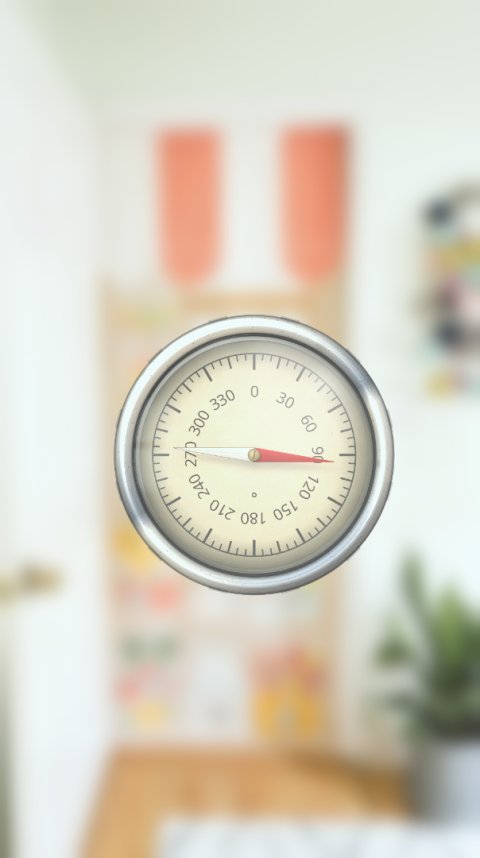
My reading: 95 °
